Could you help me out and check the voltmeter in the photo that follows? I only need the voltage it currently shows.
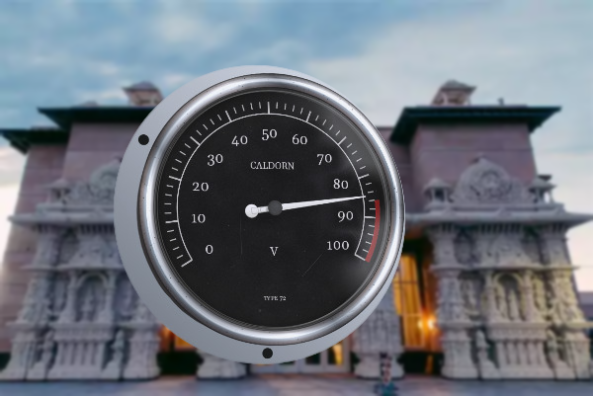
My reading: 85 V
